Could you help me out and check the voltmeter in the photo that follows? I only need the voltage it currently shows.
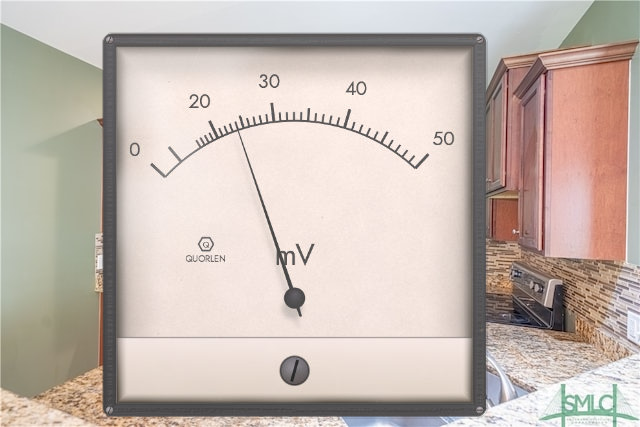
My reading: 24 mV
